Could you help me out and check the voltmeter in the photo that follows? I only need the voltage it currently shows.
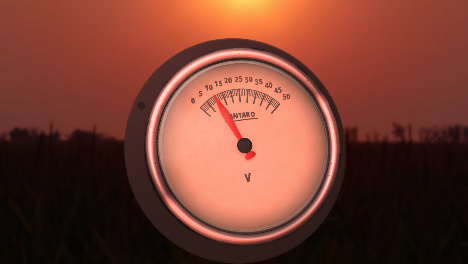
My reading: 10 V
